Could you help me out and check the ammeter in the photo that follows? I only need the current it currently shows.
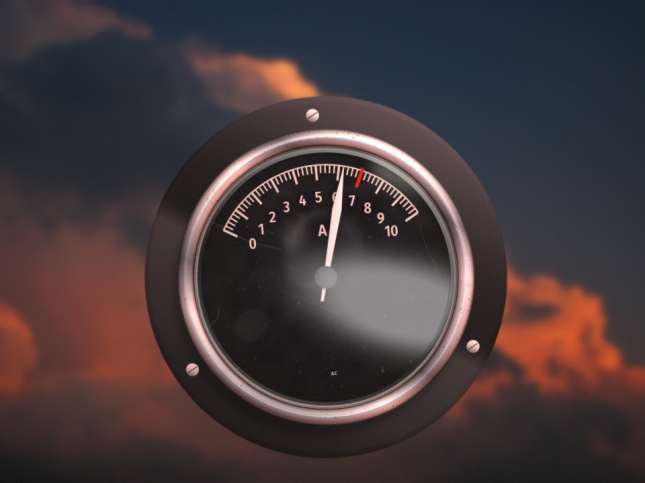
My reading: 6.2 A
